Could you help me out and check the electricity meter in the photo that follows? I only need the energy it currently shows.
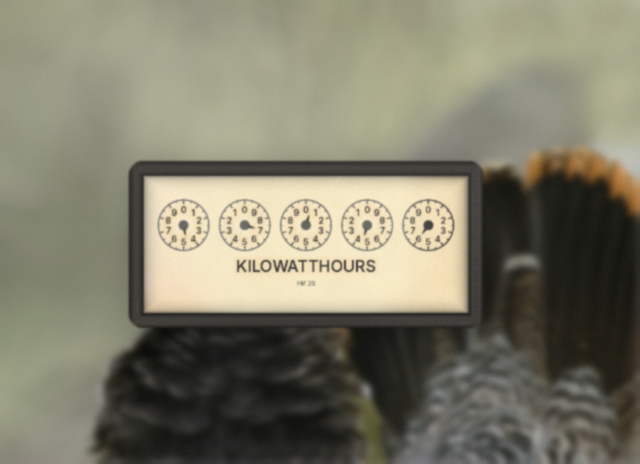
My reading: 47046 kWh
